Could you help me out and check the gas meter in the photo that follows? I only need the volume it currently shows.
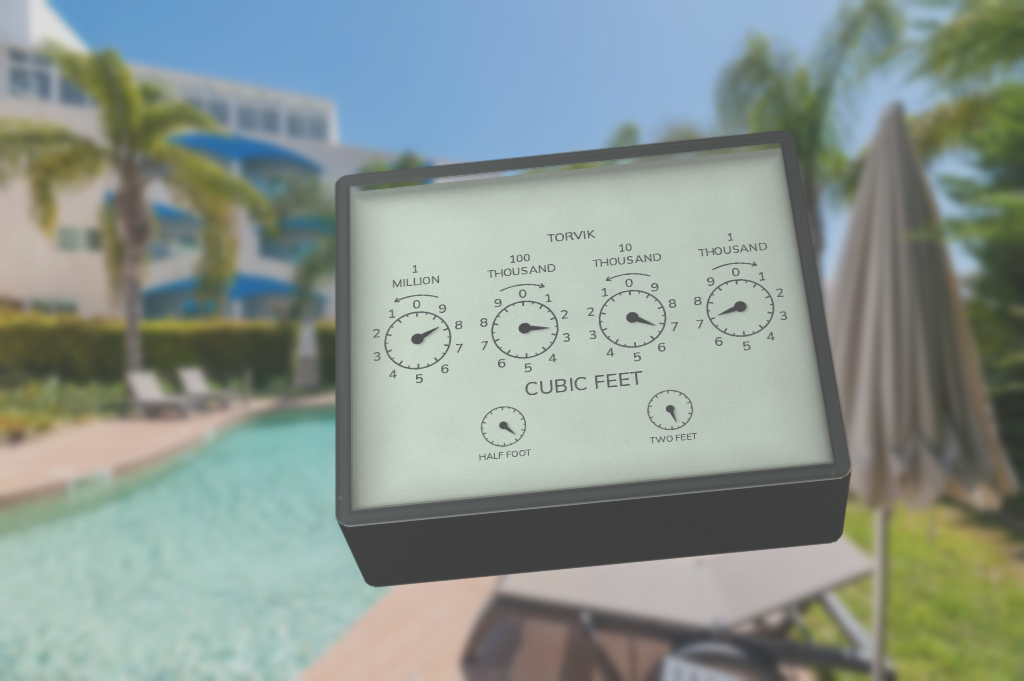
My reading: 826700 ft³
